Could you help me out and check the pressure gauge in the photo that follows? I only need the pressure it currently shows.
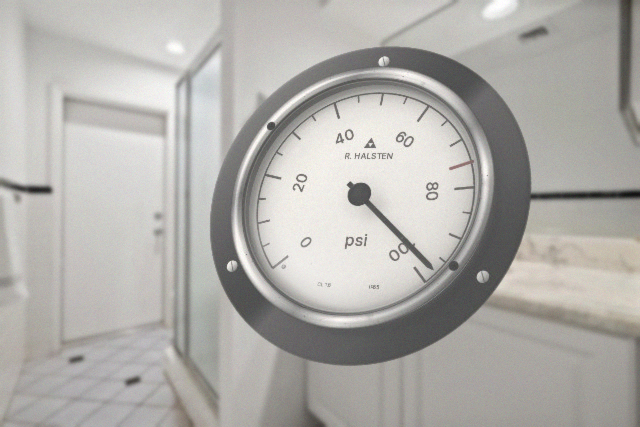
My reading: 97.5 psi
